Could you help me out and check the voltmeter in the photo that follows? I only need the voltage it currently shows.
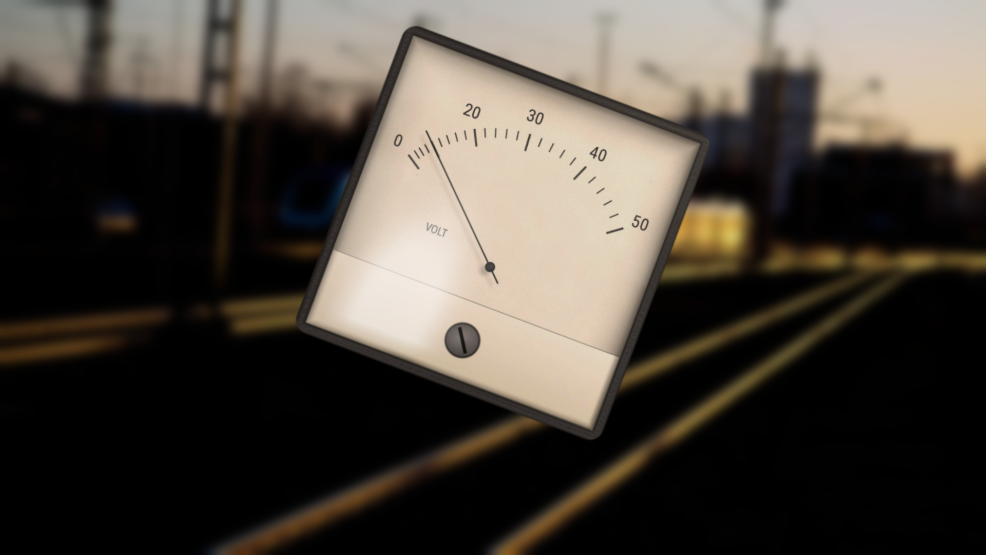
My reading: 10 V
